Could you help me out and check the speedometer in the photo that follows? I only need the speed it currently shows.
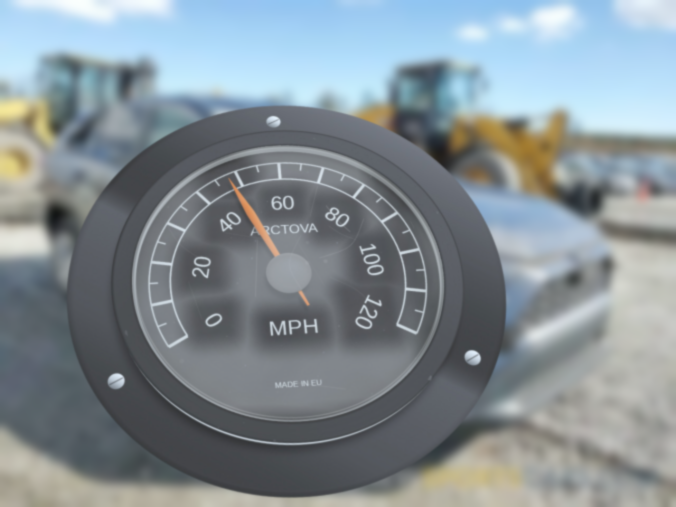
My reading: 47.5 mph
